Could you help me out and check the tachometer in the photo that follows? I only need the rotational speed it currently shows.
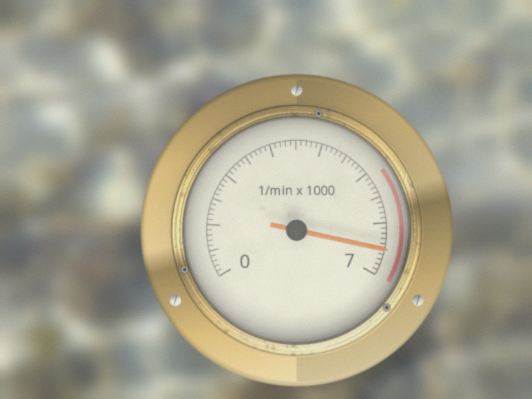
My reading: 6500 rpm
